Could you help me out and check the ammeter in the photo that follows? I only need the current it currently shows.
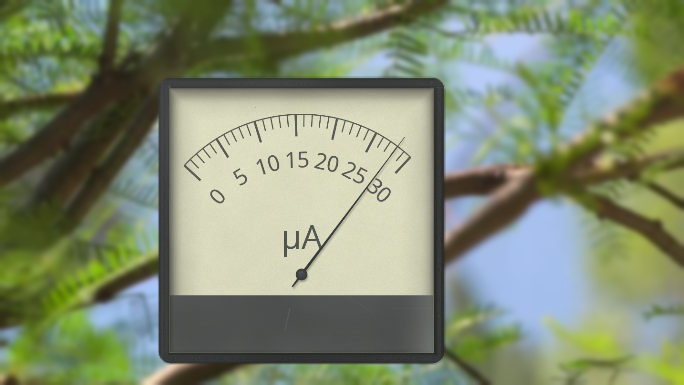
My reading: 28 µA
